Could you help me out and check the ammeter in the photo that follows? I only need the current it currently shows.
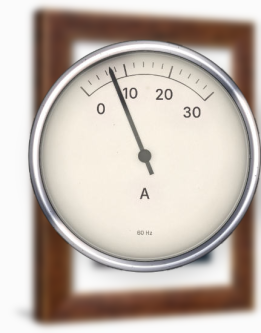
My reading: 7 A
